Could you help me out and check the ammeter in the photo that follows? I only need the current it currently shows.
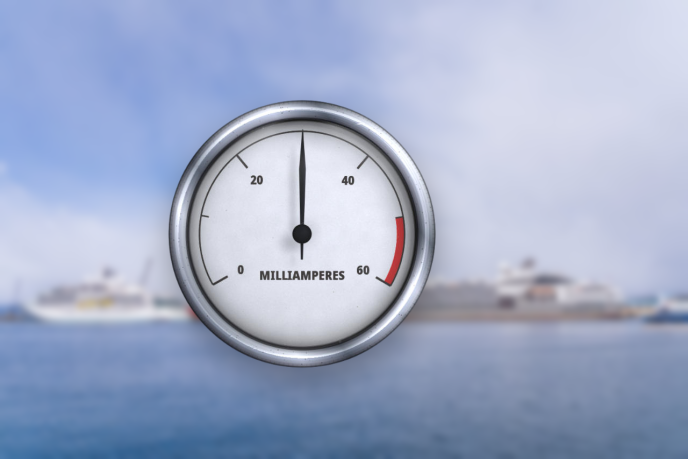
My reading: 30 mA
